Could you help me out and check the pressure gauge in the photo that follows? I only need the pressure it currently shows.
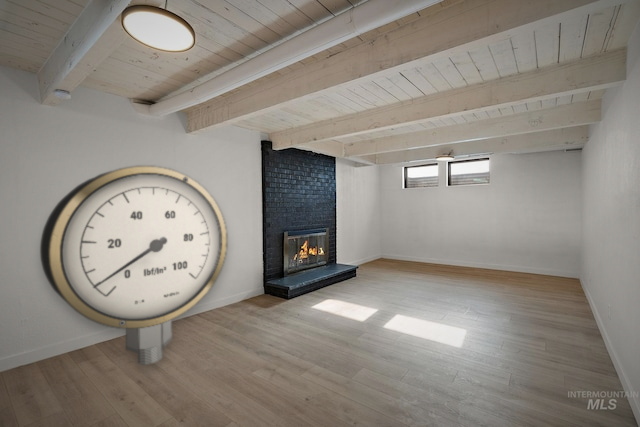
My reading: 5 psi
